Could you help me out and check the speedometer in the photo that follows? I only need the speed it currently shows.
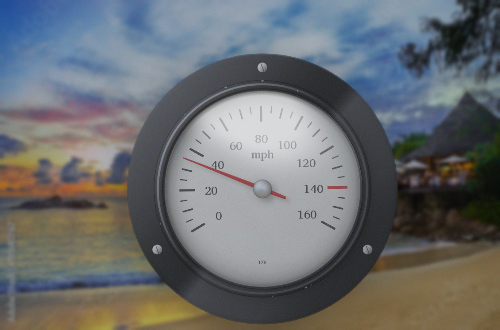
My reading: 35 mph
